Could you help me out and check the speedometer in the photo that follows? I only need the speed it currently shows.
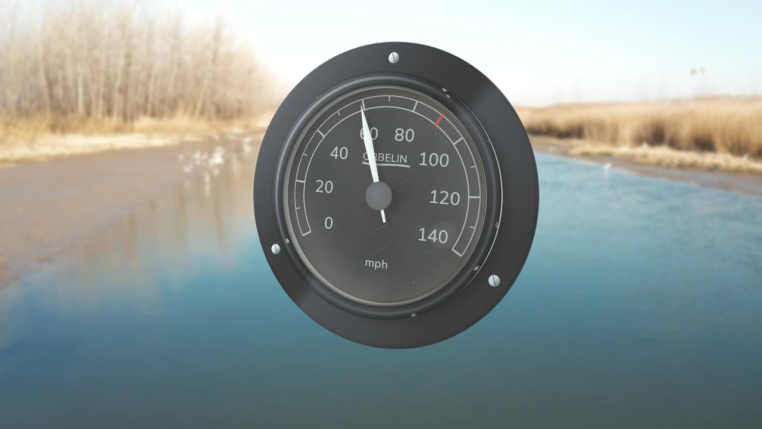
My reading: 60 mph
